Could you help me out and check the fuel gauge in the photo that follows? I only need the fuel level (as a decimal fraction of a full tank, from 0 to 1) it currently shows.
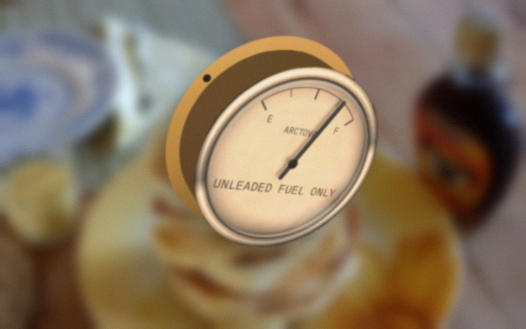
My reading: 0.75
